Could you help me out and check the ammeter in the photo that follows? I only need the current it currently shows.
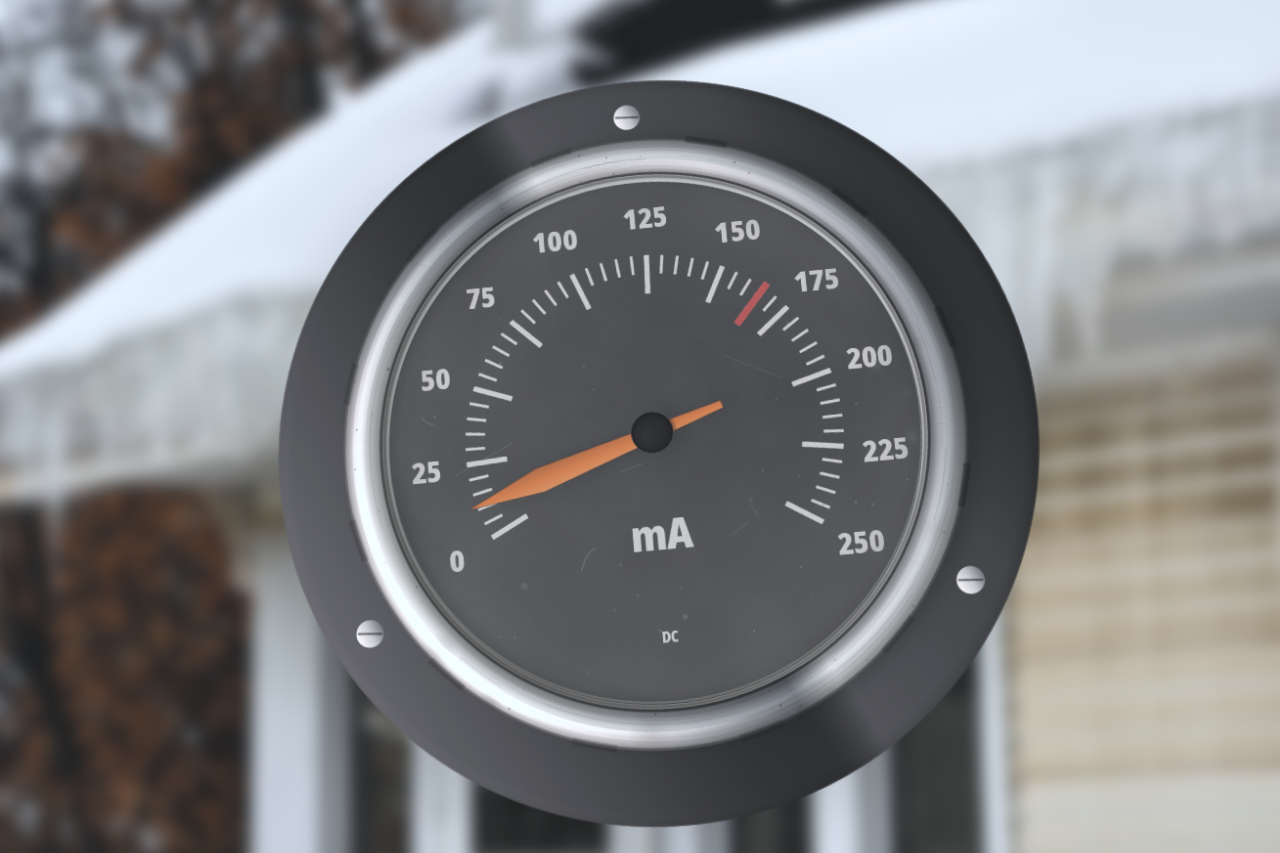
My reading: 10 mA
